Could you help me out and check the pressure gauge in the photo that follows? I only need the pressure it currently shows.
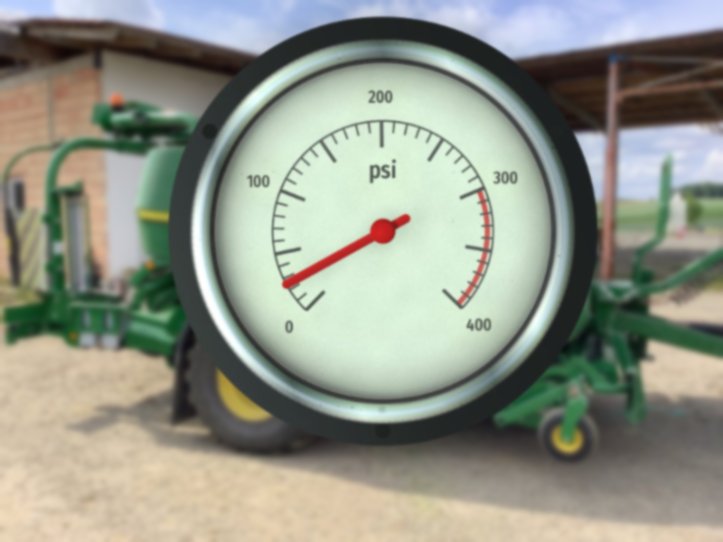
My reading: 25 psi
